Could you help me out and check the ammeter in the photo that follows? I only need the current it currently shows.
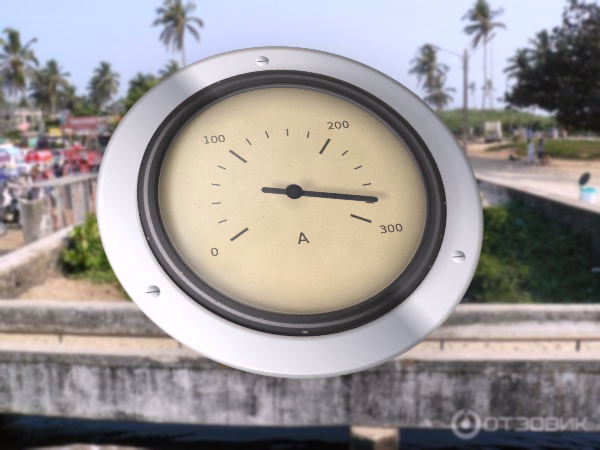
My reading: 280 A
